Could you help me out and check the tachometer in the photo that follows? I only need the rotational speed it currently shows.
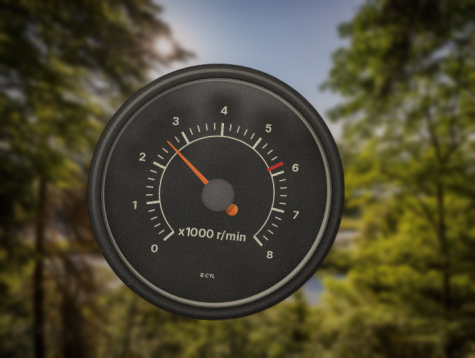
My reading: 2600 rpm
